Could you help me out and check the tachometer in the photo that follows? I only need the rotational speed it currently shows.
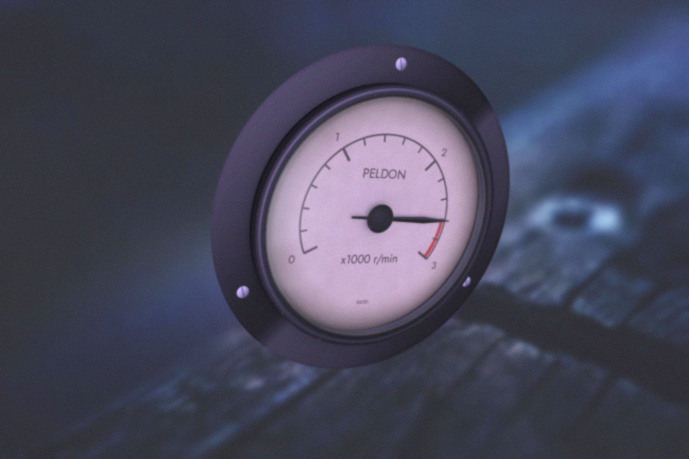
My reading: 2600 rpm
